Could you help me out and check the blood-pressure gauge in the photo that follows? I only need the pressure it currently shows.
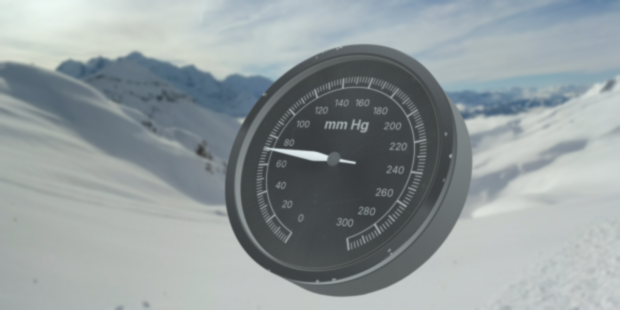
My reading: 70 mmHg
